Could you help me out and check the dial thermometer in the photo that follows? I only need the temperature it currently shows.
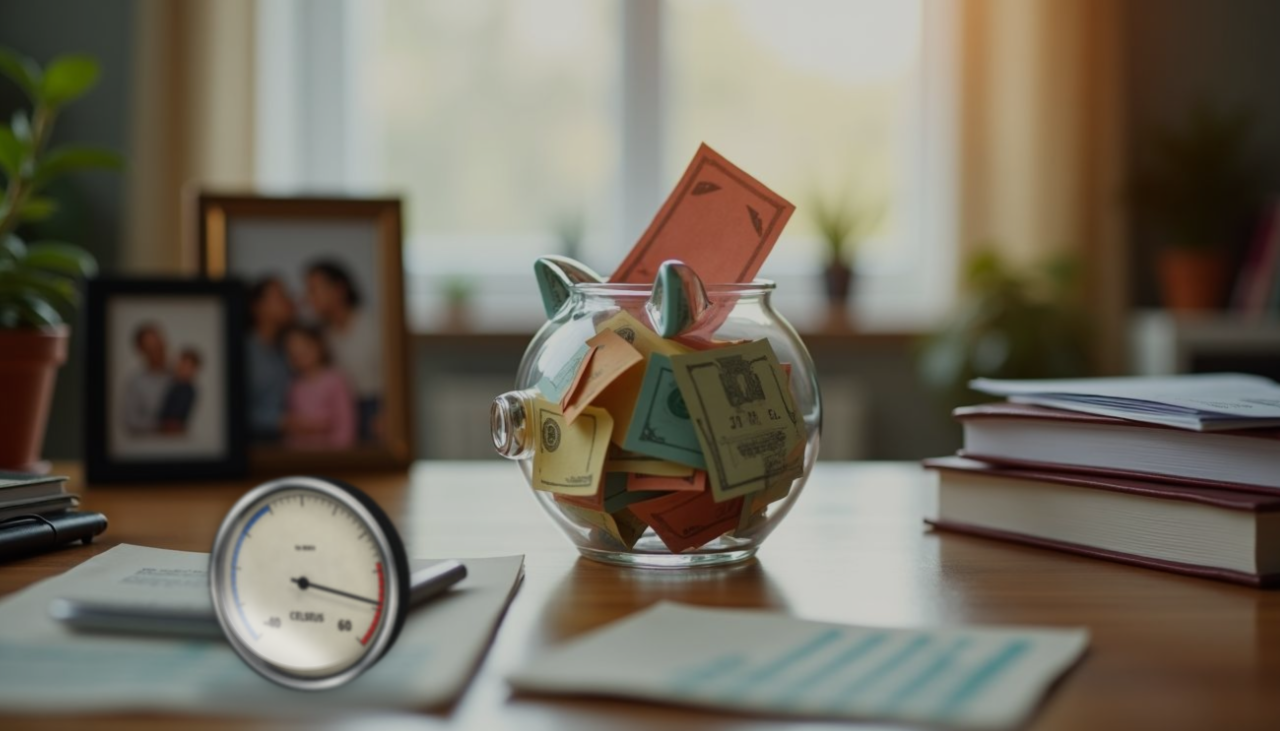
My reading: 48 °C
